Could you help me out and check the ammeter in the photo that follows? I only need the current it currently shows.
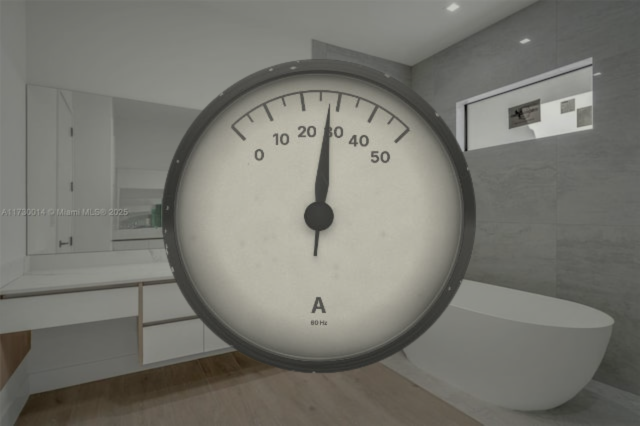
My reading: 27.5 A
